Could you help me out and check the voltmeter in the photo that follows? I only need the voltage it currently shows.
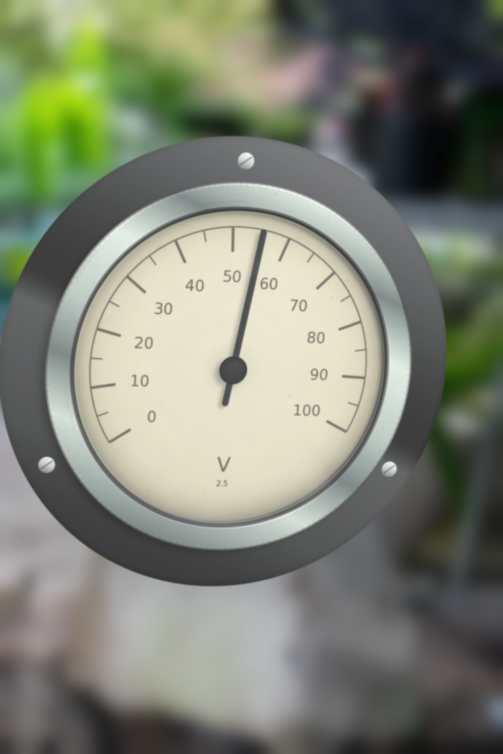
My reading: 55 V
